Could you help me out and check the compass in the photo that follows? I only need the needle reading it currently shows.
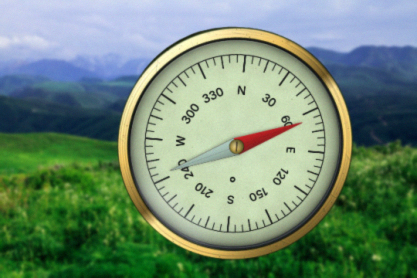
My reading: 65 °
